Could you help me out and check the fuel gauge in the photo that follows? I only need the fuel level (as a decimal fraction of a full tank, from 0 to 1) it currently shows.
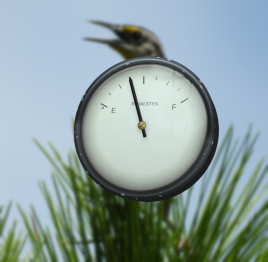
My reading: 0.375
